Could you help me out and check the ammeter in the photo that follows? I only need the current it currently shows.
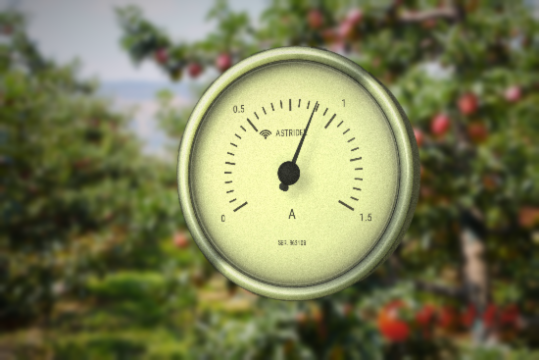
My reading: 0.9 A
